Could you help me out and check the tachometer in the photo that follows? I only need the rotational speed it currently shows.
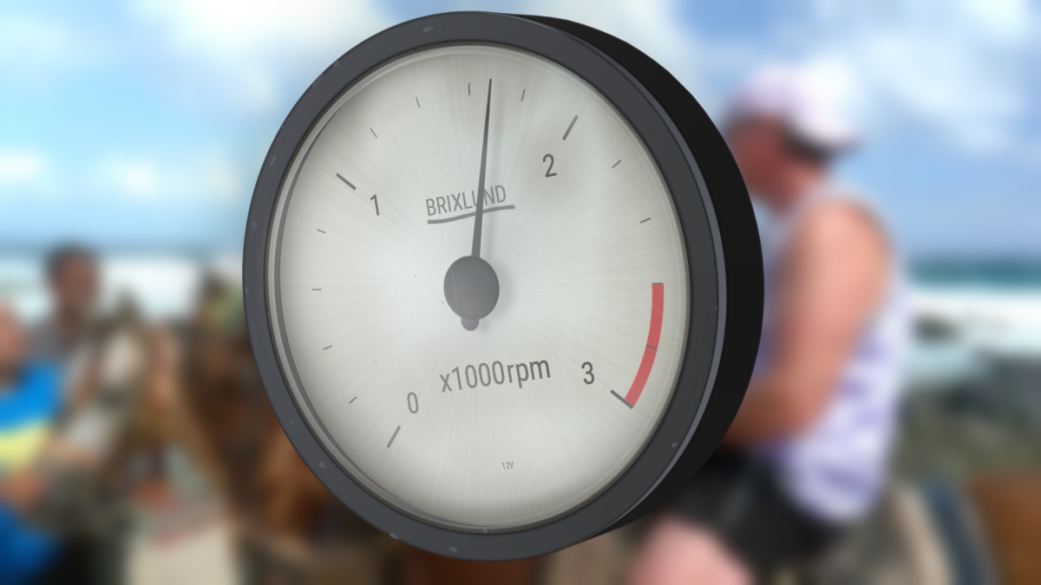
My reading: 1700 rpm
